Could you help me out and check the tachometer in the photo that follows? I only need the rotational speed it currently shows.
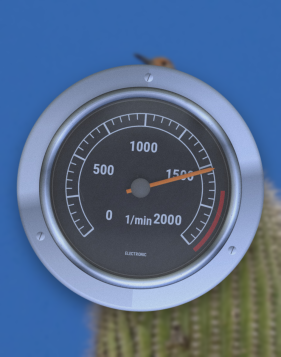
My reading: 1525 rpm
